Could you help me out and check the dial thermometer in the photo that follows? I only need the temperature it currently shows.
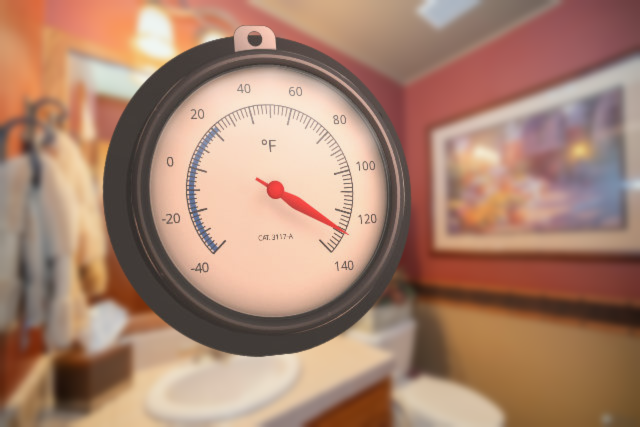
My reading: 130 °F
